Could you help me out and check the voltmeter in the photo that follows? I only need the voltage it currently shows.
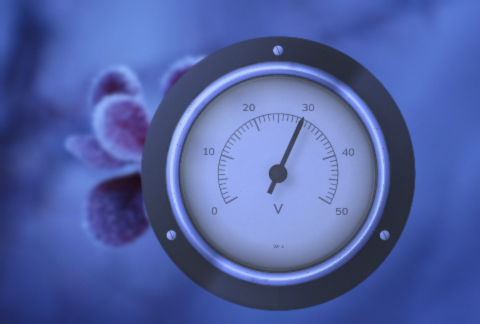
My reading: 30 V
